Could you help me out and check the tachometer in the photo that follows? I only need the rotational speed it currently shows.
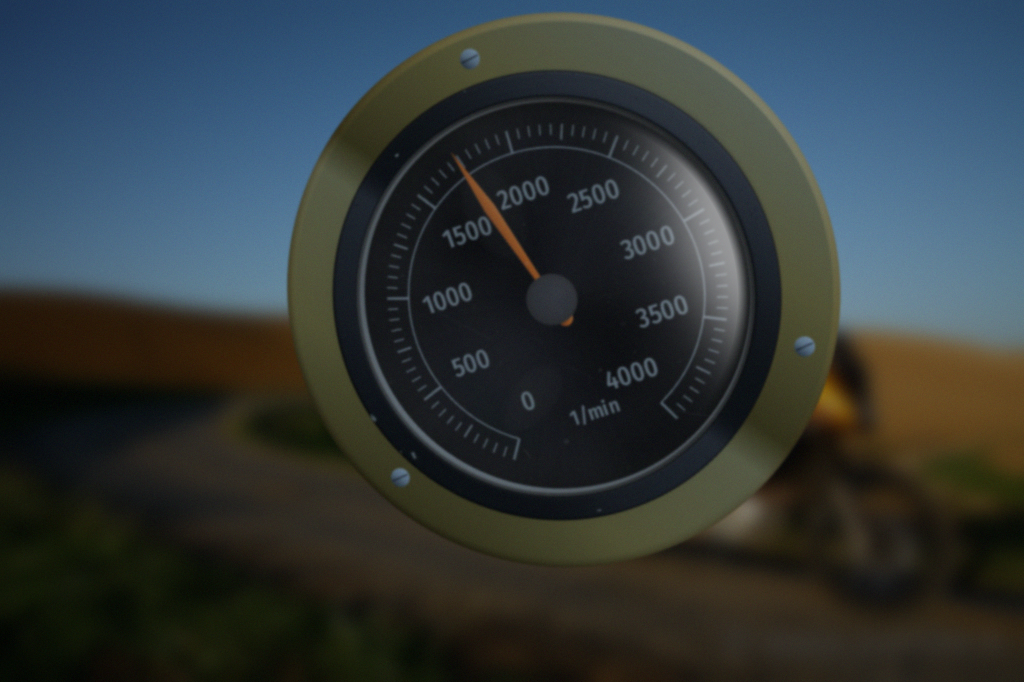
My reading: 1750 rpm
